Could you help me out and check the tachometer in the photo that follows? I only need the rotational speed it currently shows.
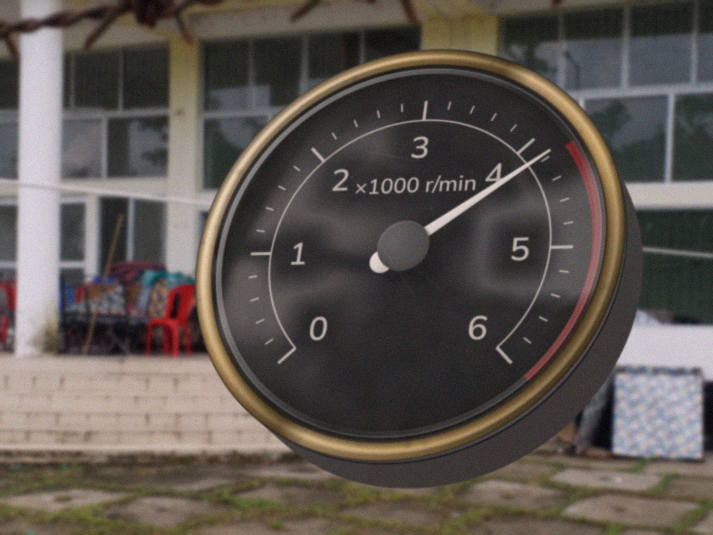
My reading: 4200 rpm
